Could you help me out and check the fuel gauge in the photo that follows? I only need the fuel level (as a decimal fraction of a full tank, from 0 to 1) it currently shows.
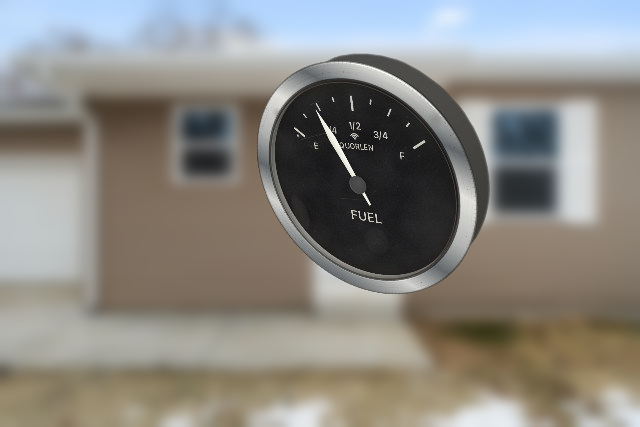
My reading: 0.25
